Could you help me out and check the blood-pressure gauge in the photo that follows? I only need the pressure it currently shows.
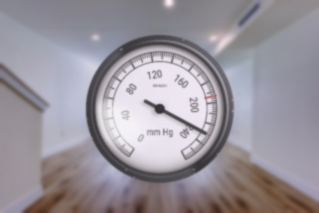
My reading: 230 mmHg
